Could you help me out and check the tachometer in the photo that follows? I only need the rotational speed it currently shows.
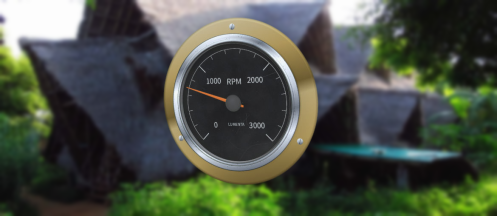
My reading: 700 rpm
